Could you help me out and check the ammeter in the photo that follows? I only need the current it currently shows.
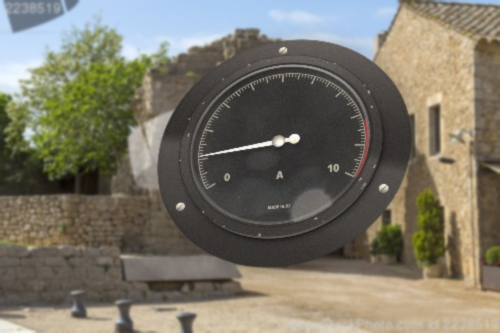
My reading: 1 A
